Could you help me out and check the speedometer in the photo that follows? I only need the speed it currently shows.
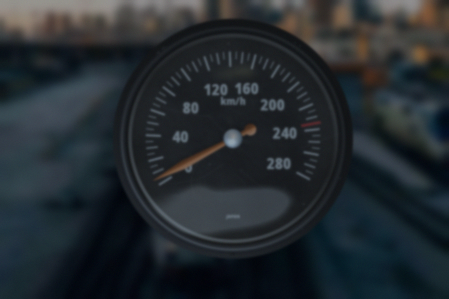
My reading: 5 km/h
